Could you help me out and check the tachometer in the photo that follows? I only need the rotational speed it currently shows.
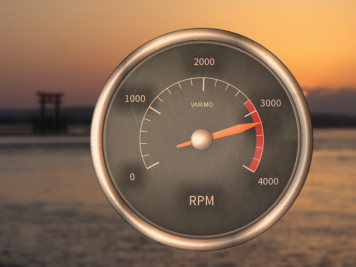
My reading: 3200 rpm
